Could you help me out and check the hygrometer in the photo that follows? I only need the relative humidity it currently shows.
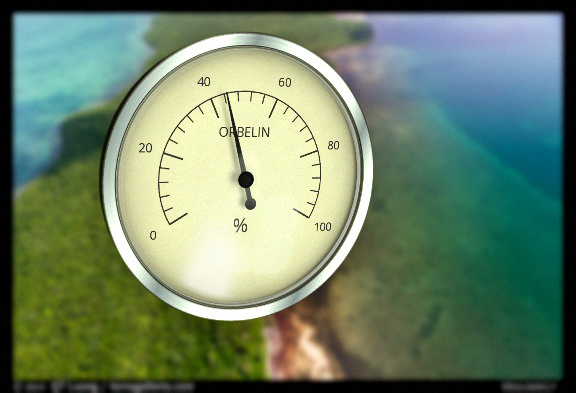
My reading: 44 %
